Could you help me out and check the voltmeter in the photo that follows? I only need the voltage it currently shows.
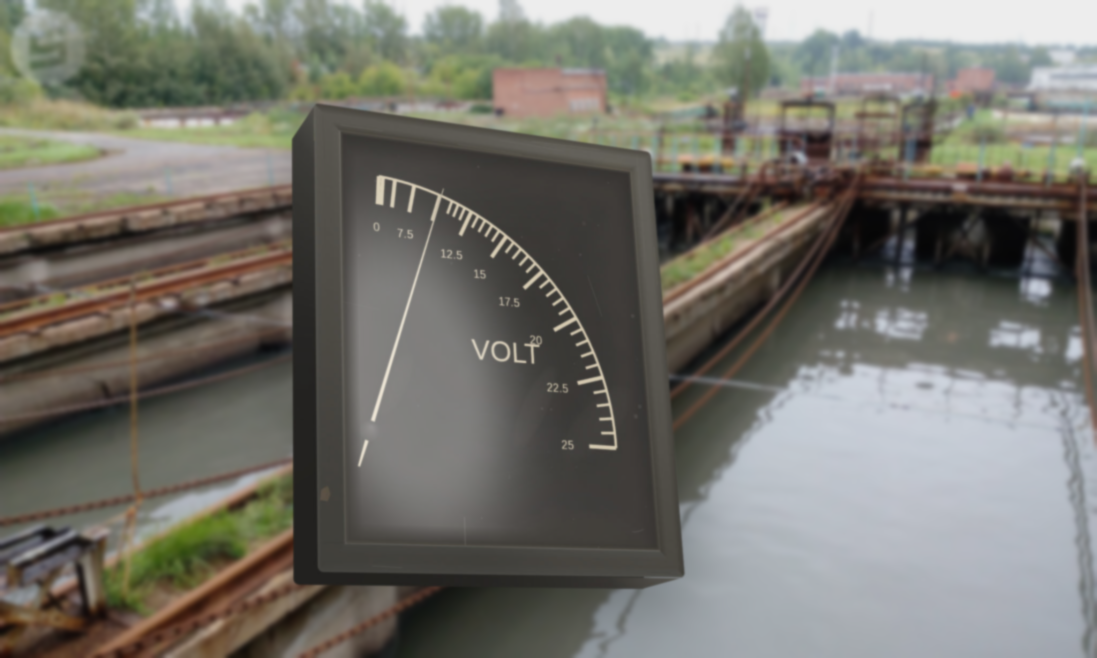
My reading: 10 V
